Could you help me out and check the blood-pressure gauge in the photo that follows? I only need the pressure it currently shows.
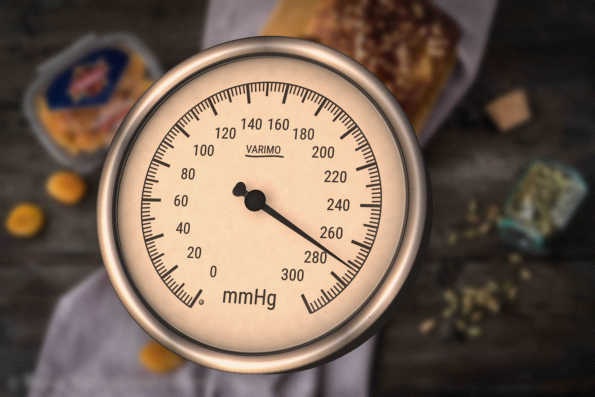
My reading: 272 mmHg
